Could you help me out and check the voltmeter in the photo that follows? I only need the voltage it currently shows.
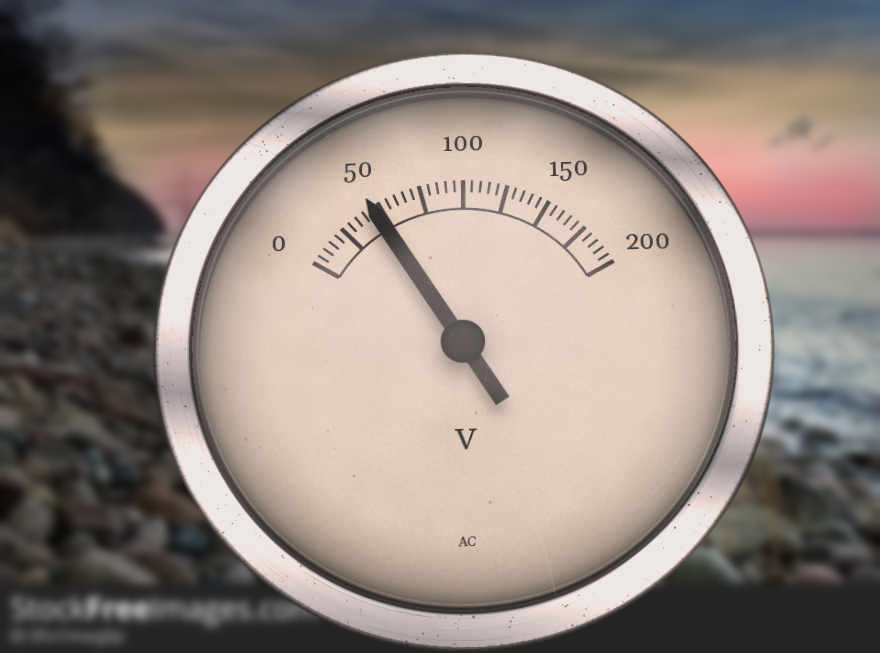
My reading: 45 V
